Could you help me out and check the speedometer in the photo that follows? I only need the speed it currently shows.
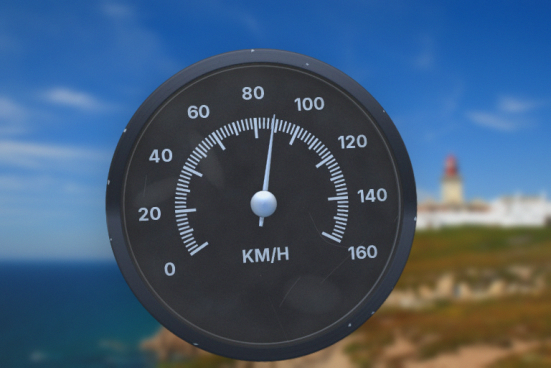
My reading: 88 km/h
